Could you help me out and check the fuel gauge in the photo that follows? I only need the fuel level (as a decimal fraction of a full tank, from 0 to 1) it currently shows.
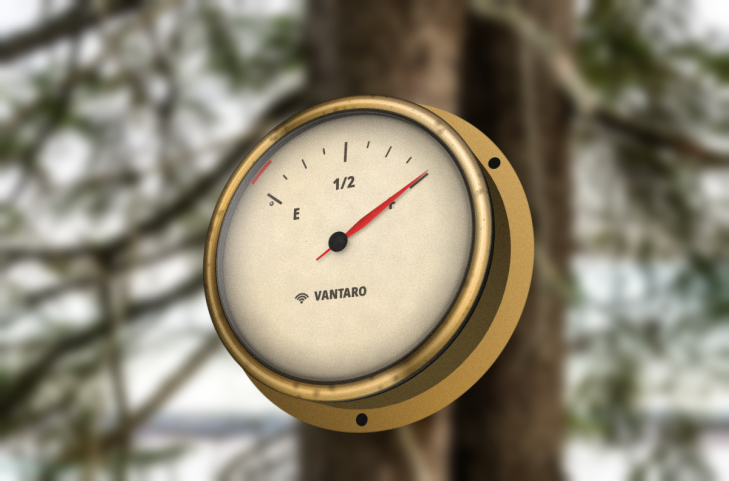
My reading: 1
